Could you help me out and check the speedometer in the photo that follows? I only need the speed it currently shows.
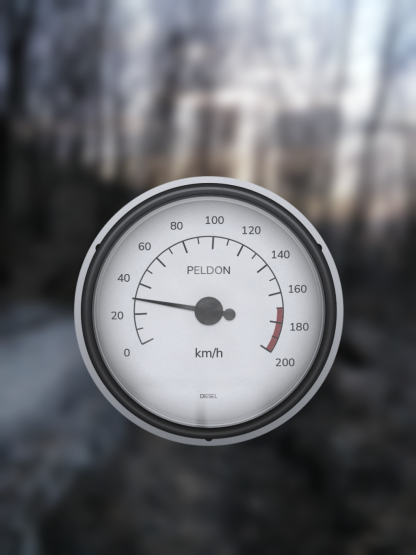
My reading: 30 km/h
